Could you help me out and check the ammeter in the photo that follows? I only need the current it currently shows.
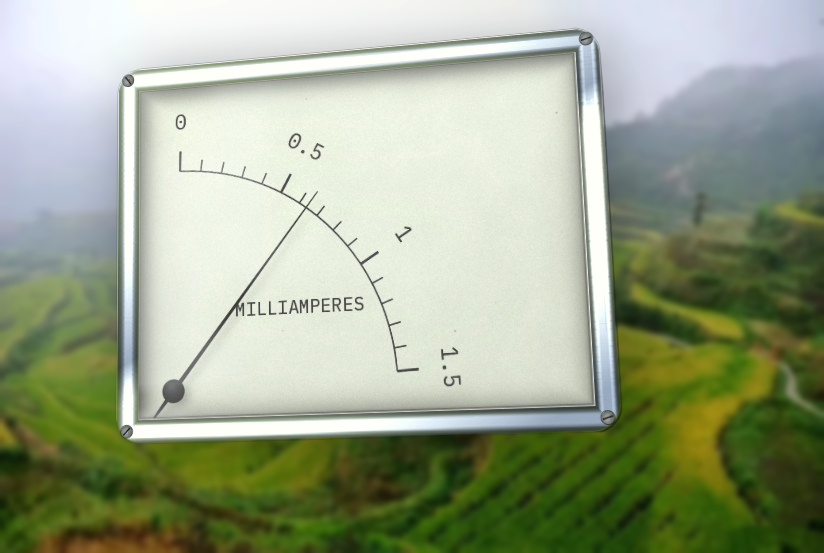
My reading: 0.65 mA
